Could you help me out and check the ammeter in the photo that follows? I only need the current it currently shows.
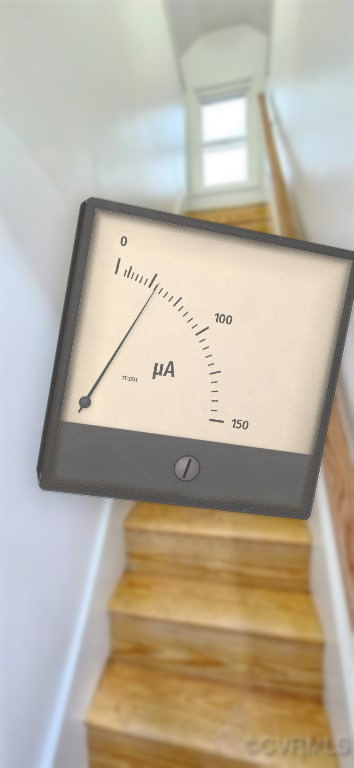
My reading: 55 µA
